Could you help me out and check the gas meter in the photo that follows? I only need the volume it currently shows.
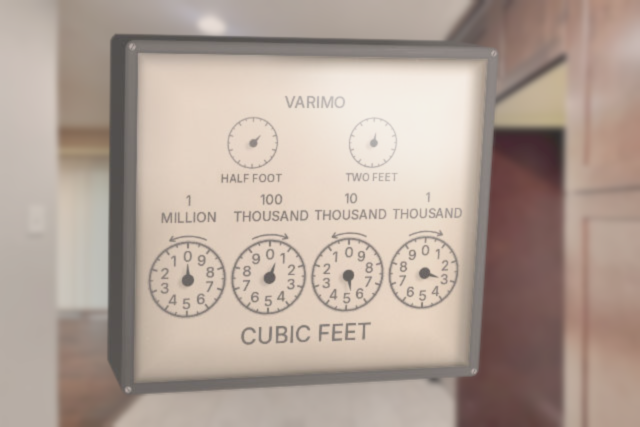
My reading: 5300 ft³
